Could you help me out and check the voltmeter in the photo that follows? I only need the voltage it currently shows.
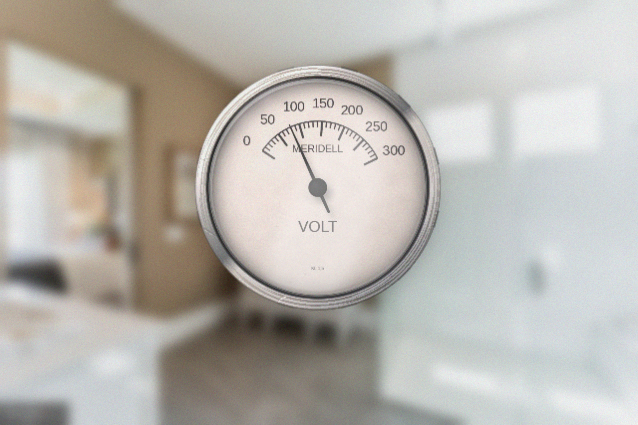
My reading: 80 V
